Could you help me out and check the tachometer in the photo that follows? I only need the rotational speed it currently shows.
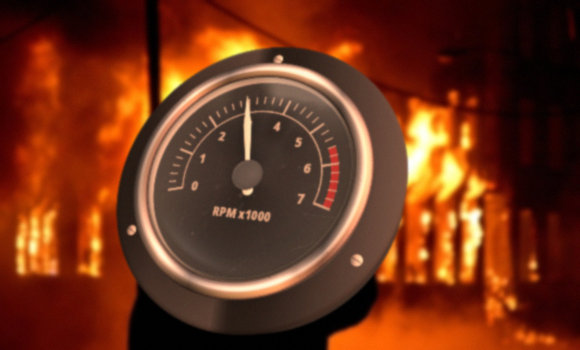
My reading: 3000 rpm
